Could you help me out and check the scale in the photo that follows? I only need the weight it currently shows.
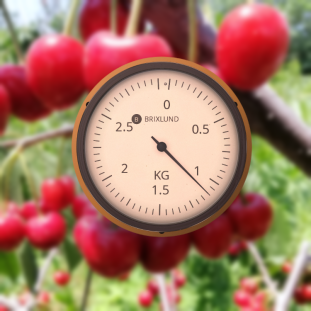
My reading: 1.1 kg
